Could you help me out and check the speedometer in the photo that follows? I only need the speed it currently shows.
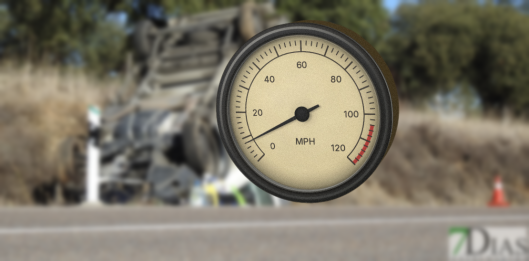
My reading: 8 mph
